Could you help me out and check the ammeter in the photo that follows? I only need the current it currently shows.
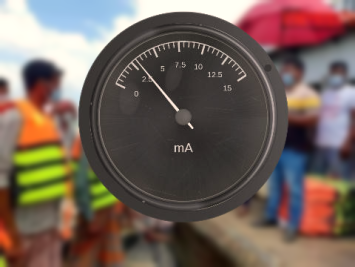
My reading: 3 mA
